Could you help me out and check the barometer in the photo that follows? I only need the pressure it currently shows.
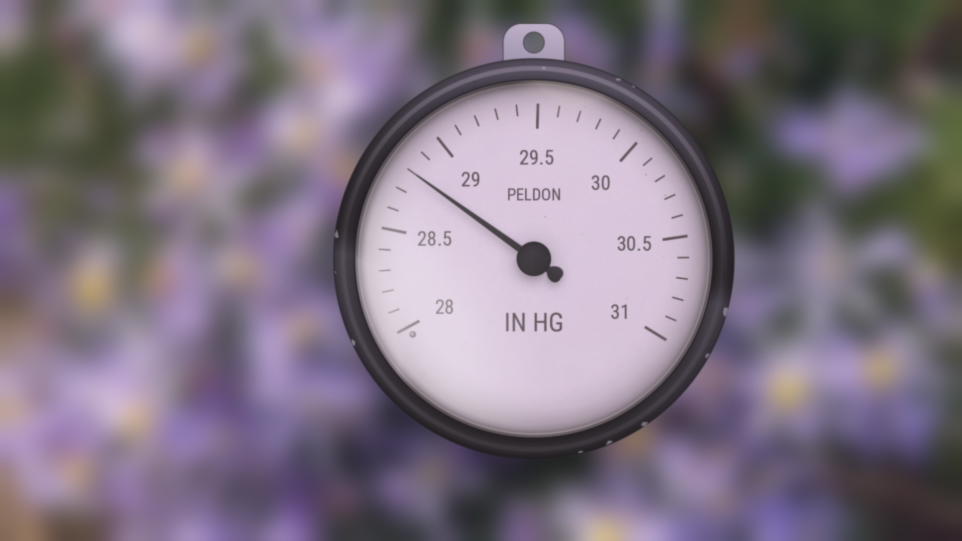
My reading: 28.8 inHg
